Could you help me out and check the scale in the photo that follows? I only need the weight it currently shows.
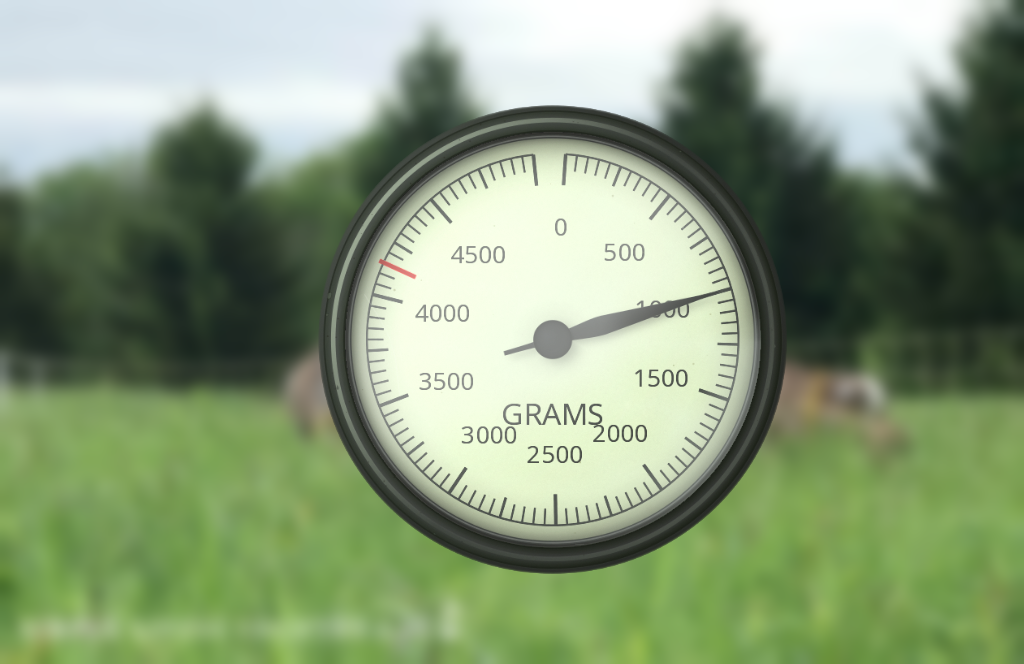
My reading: 1000 g
